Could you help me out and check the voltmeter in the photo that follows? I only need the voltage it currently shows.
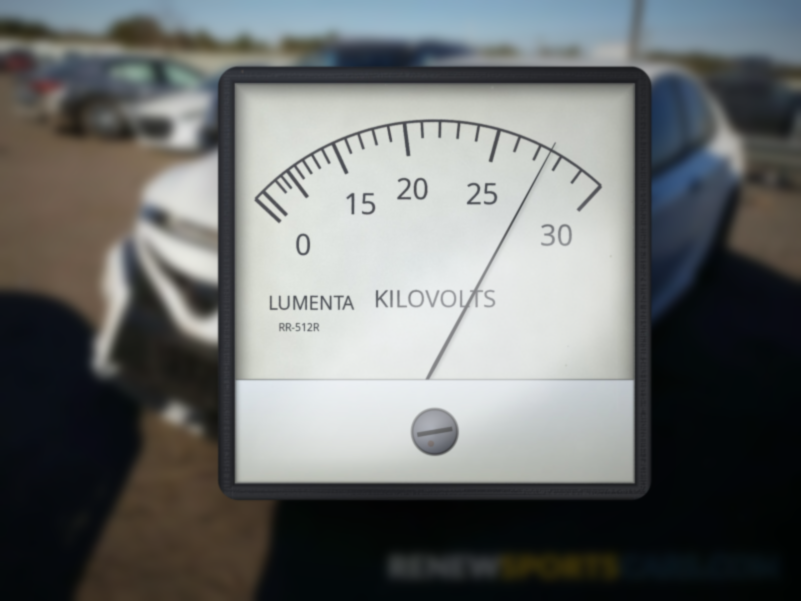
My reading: 27.5 kV
